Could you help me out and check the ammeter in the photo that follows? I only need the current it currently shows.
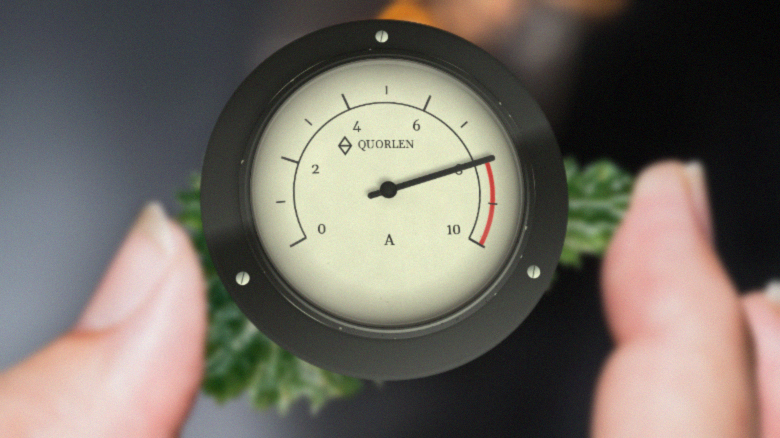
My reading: 8 A
